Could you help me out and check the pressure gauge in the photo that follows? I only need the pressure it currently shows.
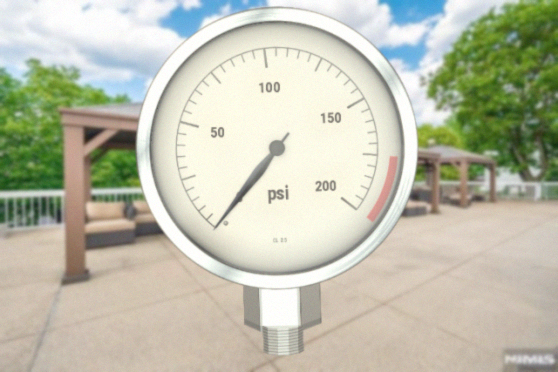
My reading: 0 psi
